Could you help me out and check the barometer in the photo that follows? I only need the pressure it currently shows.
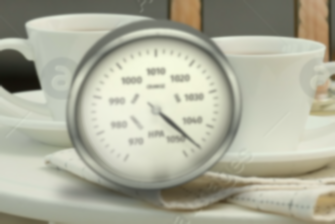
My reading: 1046 hPa
